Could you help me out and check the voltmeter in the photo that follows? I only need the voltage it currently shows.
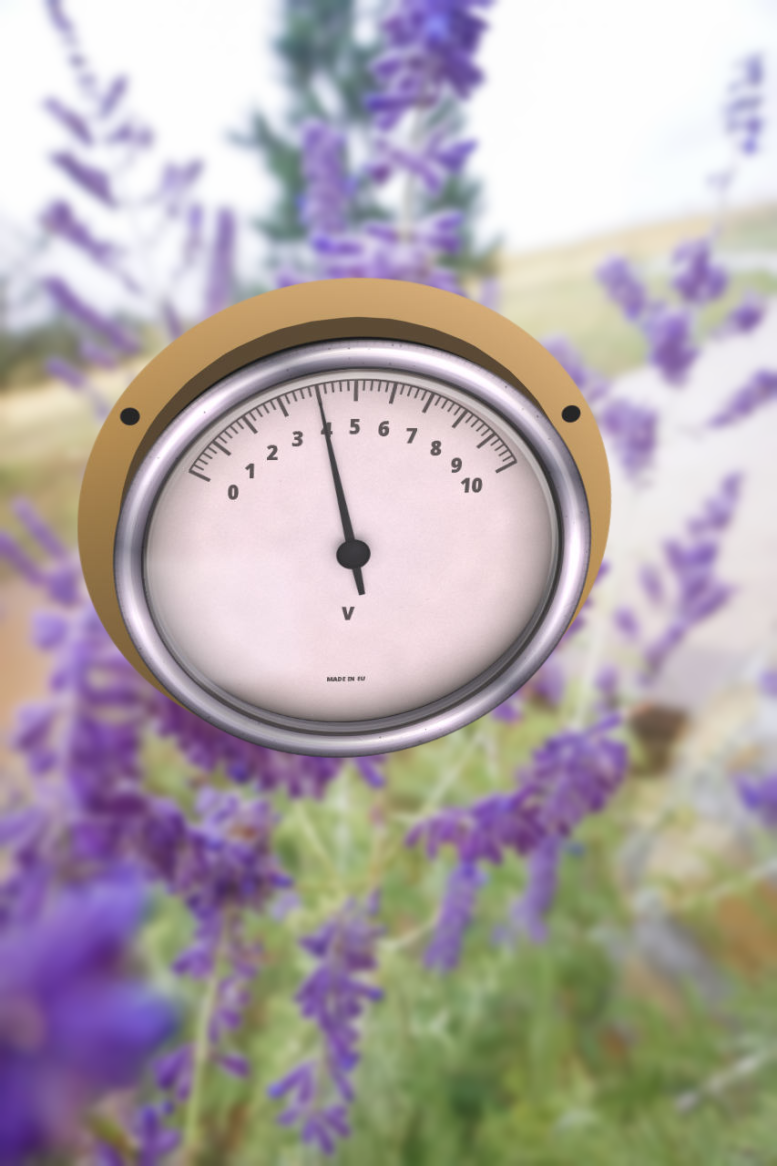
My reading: 4 V
